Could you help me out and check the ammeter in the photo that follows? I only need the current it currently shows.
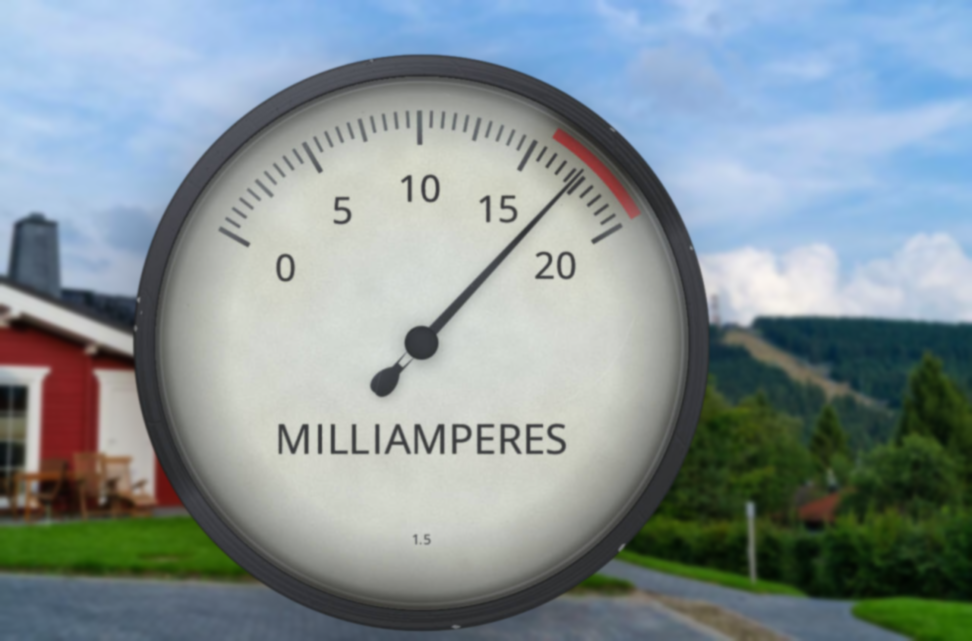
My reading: 17.25 mA
